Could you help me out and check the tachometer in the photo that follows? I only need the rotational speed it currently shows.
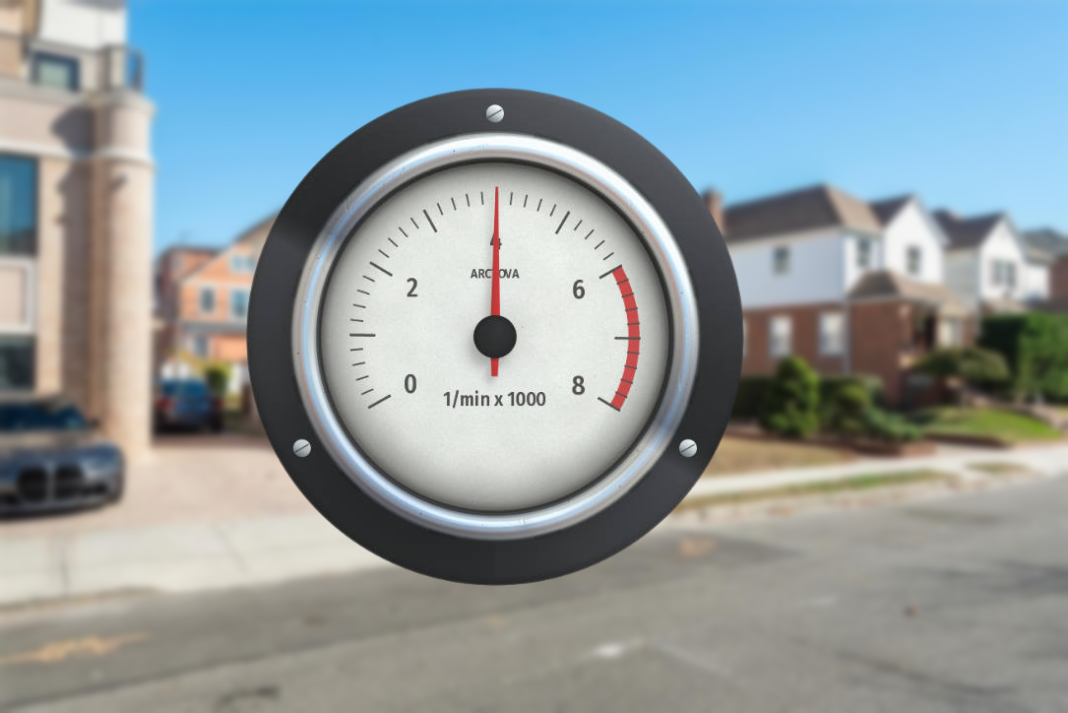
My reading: 4000 rpm
